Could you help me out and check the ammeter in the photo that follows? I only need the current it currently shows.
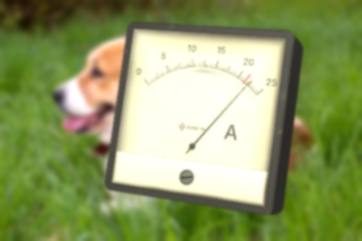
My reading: 22.5 A
